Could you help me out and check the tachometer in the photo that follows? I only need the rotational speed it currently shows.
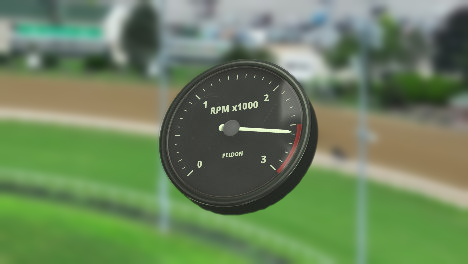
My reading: 2600 rpm
